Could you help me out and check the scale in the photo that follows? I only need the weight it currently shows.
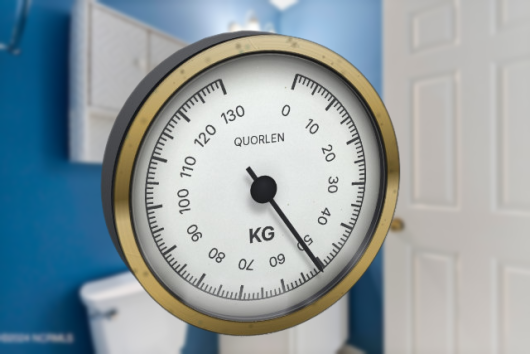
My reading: 51 kg
